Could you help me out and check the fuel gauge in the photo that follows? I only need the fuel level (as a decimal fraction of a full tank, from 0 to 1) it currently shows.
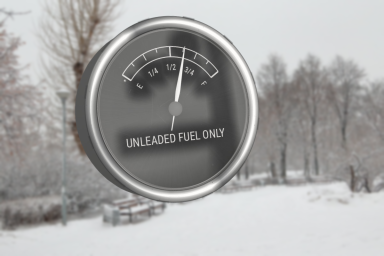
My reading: 0.625
